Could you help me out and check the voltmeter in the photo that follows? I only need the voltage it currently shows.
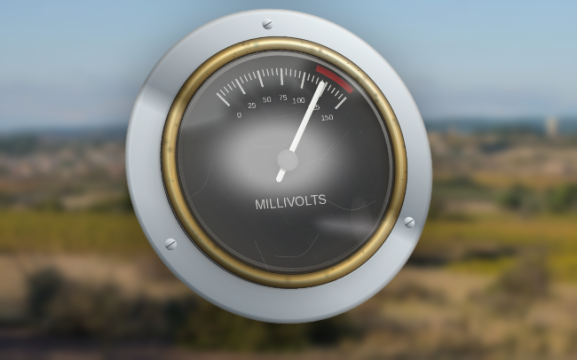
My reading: 120 mV
